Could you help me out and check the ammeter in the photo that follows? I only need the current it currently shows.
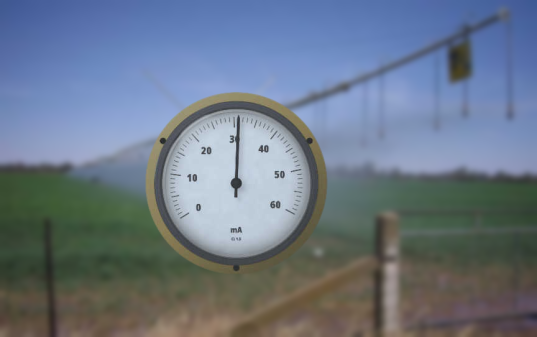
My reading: 31 mA
